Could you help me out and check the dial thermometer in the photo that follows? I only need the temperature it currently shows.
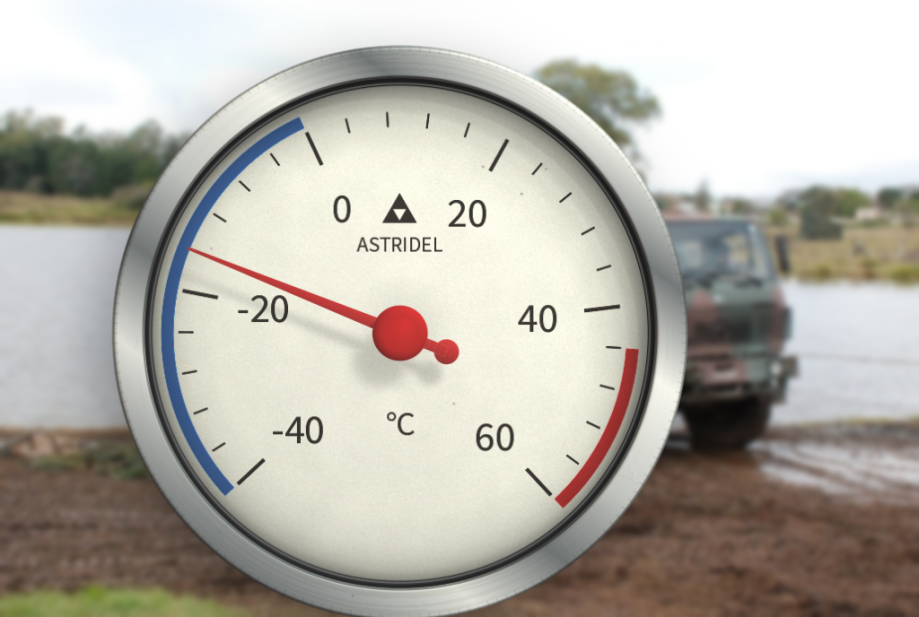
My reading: -16 °C
